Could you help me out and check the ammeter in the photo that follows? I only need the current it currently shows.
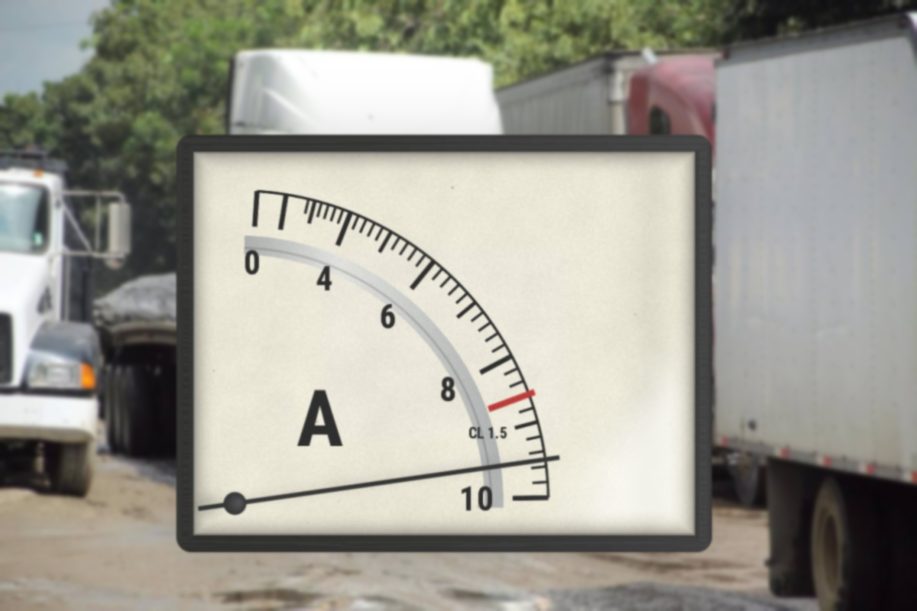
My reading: 9.5 A
